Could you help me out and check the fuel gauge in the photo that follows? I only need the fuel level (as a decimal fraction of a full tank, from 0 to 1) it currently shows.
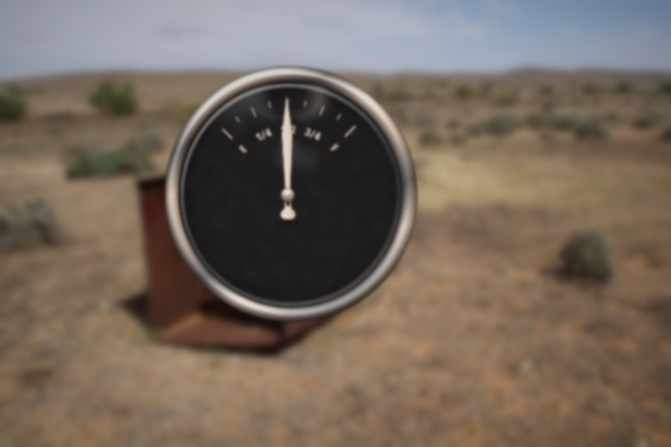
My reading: 0.5
